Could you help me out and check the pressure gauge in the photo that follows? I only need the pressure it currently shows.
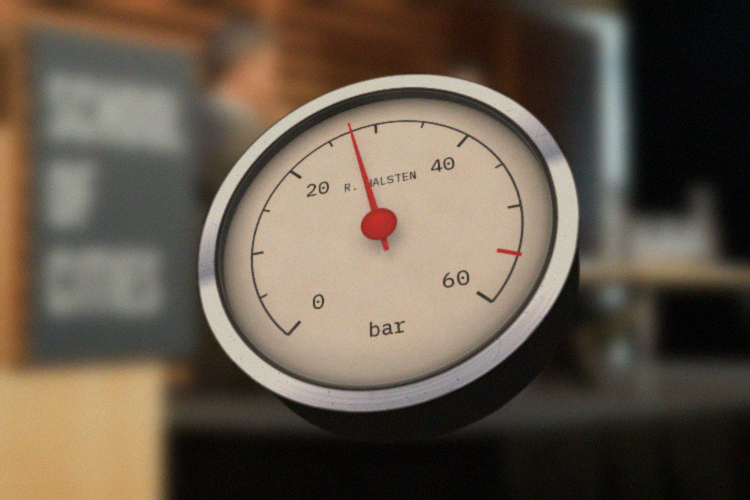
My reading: 27.5 bar
